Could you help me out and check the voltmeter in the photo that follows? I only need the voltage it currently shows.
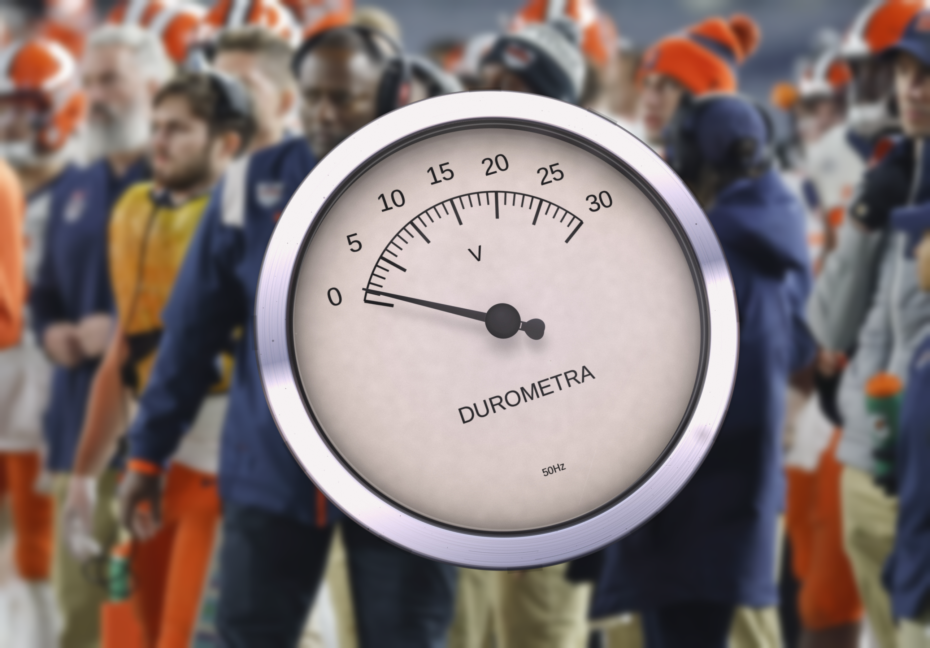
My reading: 1 V
